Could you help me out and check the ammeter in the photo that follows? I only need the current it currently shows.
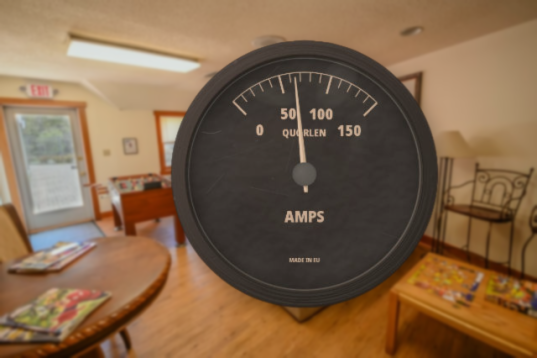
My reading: 65 A
